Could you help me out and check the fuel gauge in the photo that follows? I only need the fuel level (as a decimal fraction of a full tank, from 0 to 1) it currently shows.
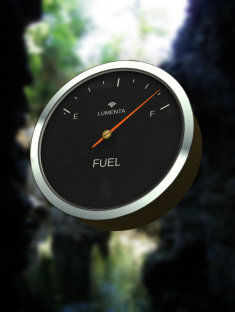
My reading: 0.875
